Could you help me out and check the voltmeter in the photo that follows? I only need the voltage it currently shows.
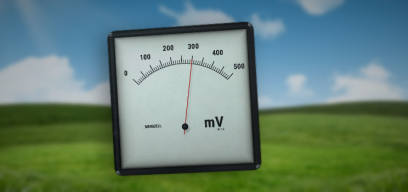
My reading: 300 mV
